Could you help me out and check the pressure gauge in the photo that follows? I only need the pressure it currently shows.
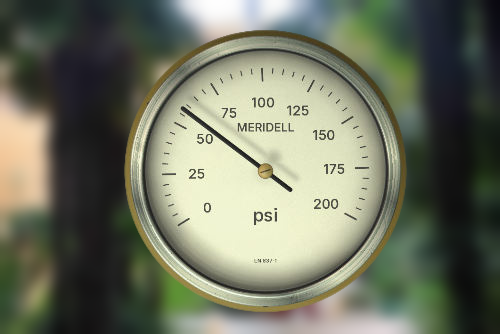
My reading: 57.5 psi
